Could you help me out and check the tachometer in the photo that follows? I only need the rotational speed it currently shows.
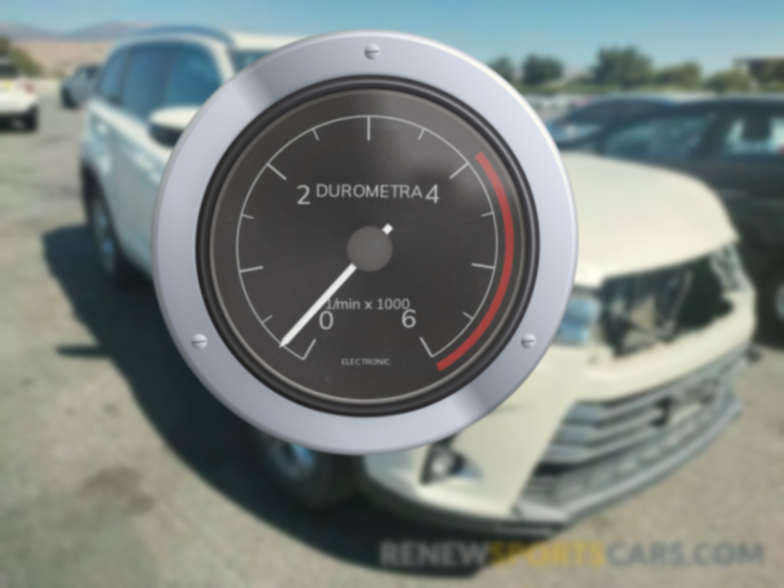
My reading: 250 rpm
